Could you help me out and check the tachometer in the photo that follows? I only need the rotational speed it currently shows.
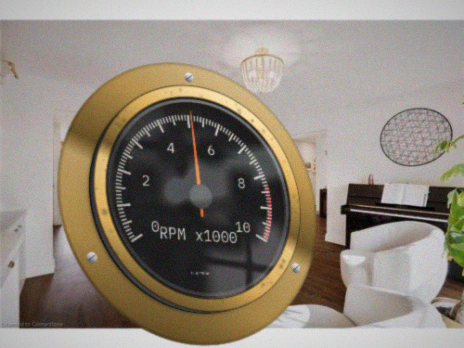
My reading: 5000 rpm
